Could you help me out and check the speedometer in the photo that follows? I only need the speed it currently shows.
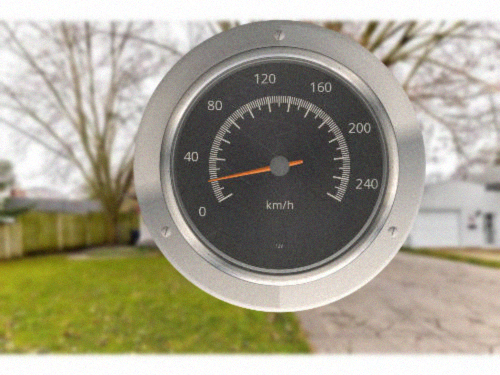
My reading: 20 km/h
